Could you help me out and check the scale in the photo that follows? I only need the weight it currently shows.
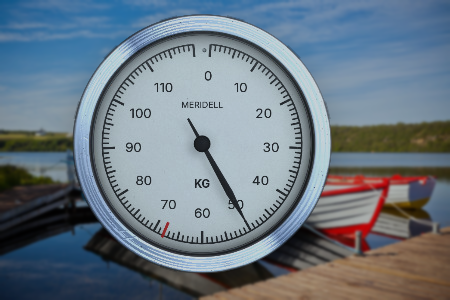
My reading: 50 kg
